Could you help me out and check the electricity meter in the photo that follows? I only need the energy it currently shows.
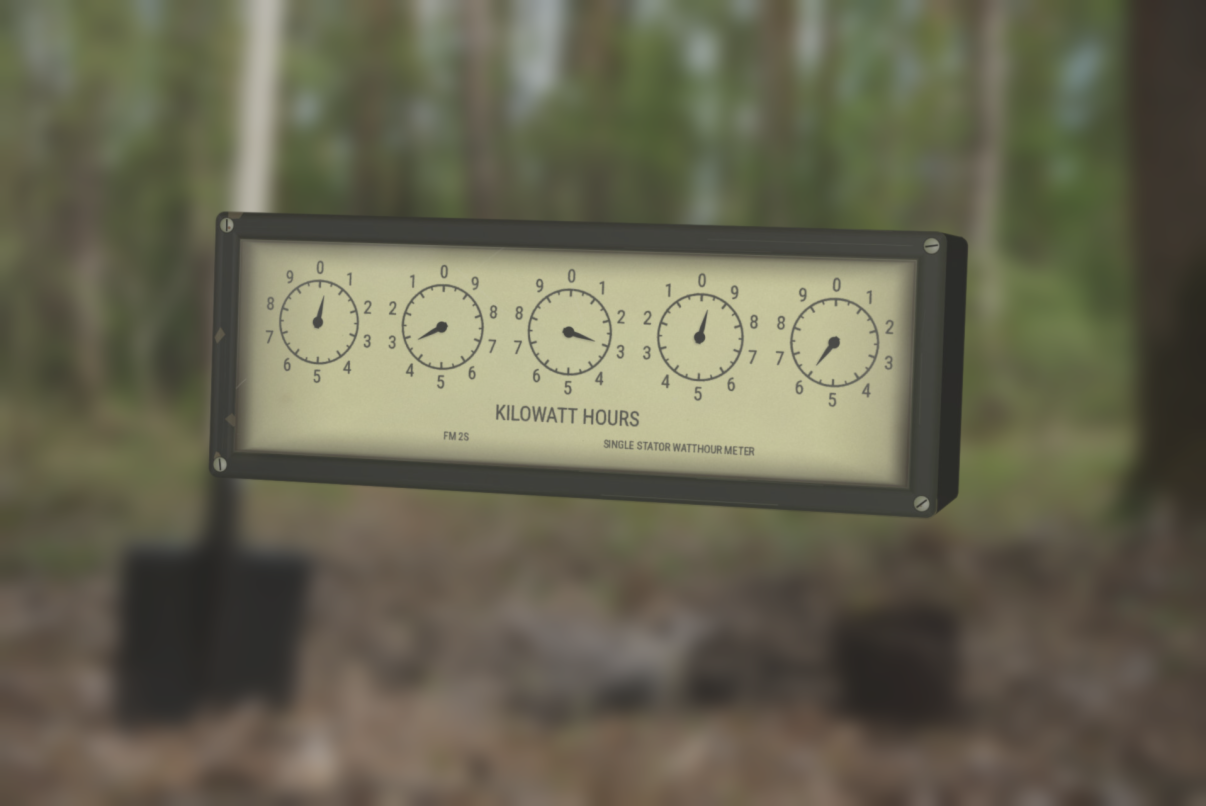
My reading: 3296 kWh
